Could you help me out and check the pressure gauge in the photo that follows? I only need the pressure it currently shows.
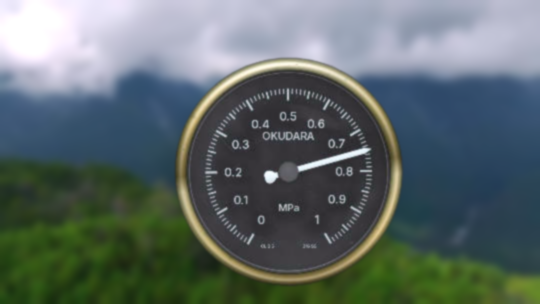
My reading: 0.75 MPa
